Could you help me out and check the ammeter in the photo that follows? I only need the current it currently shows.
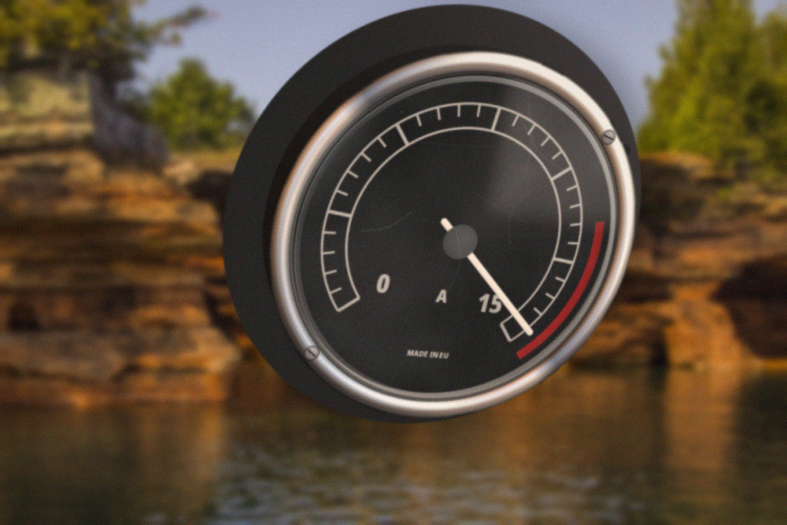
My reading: 14.5 A
